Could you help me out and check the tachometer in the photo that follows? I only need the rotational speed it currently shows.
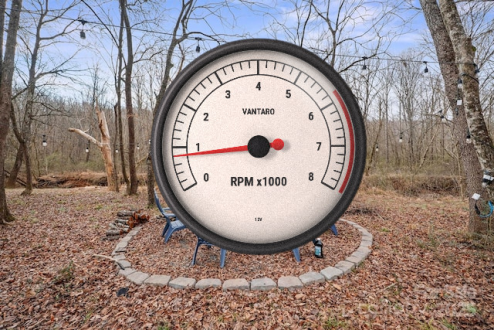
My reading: 800 rpm
